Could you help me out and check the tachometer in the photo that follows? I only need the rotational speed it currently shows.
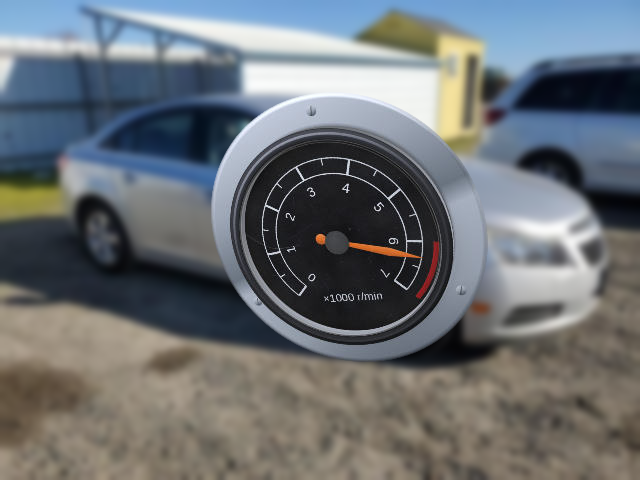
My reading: 6250 rpm
